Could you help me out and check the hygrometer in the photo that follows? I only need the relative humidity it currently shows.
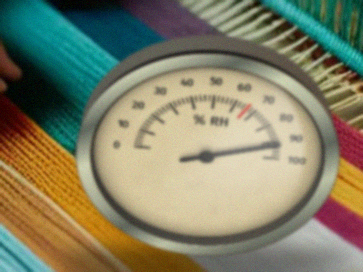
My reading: 90 %
